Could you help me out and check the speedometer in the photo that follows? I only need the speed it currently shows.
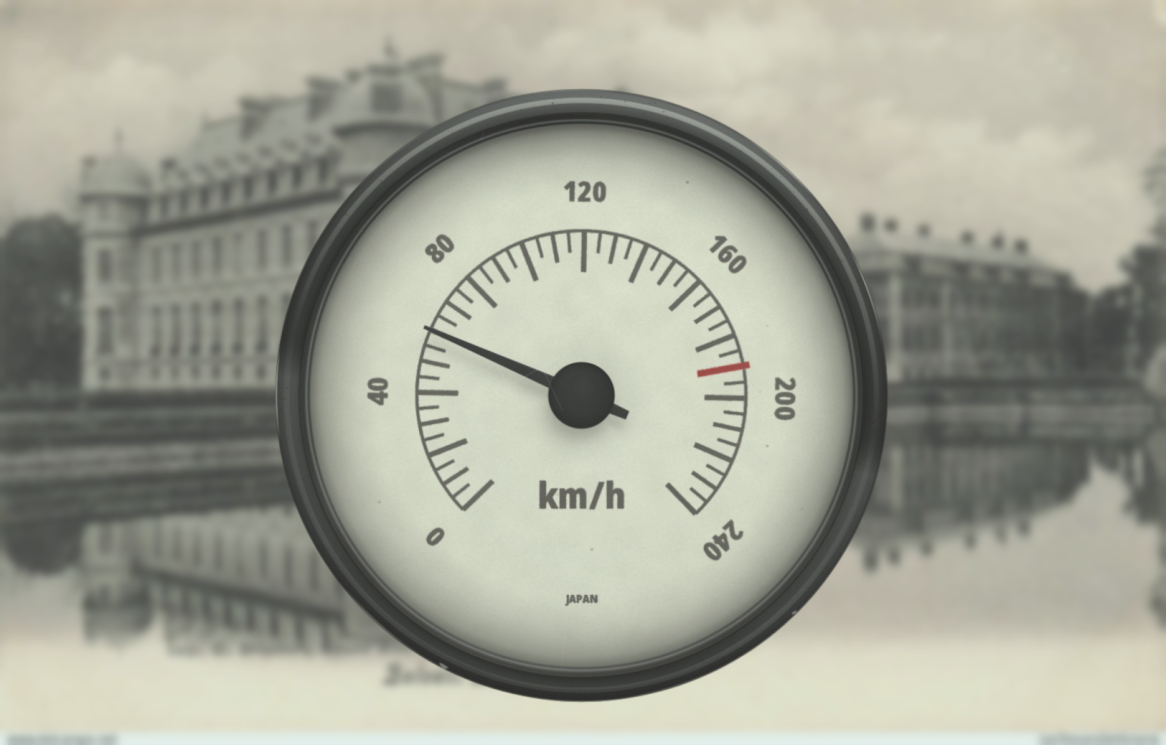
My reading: 60 km/h
